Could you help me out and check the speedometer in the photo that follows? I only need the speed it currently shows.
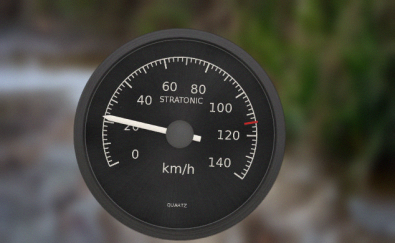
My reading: 22 km/h
